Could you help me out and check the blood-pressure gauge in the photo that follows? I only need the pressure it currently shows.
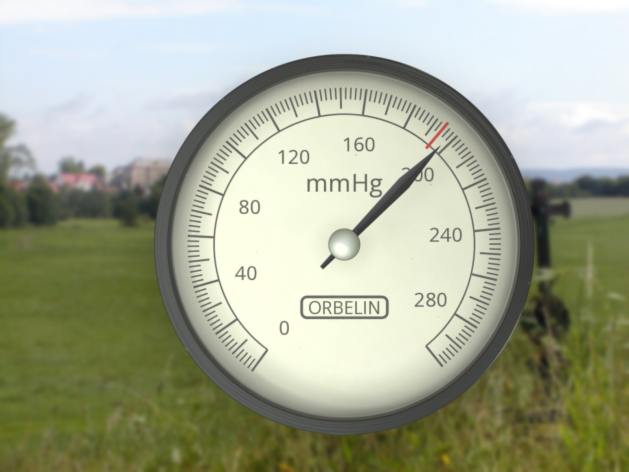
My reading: 198 mmHg
